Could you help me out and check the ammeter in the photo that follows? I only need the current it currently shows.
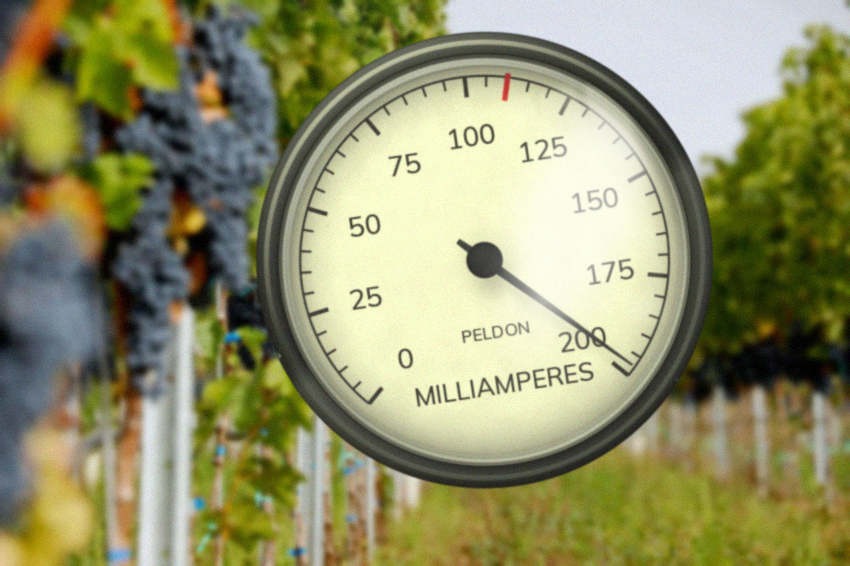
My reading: 197.5 mA
